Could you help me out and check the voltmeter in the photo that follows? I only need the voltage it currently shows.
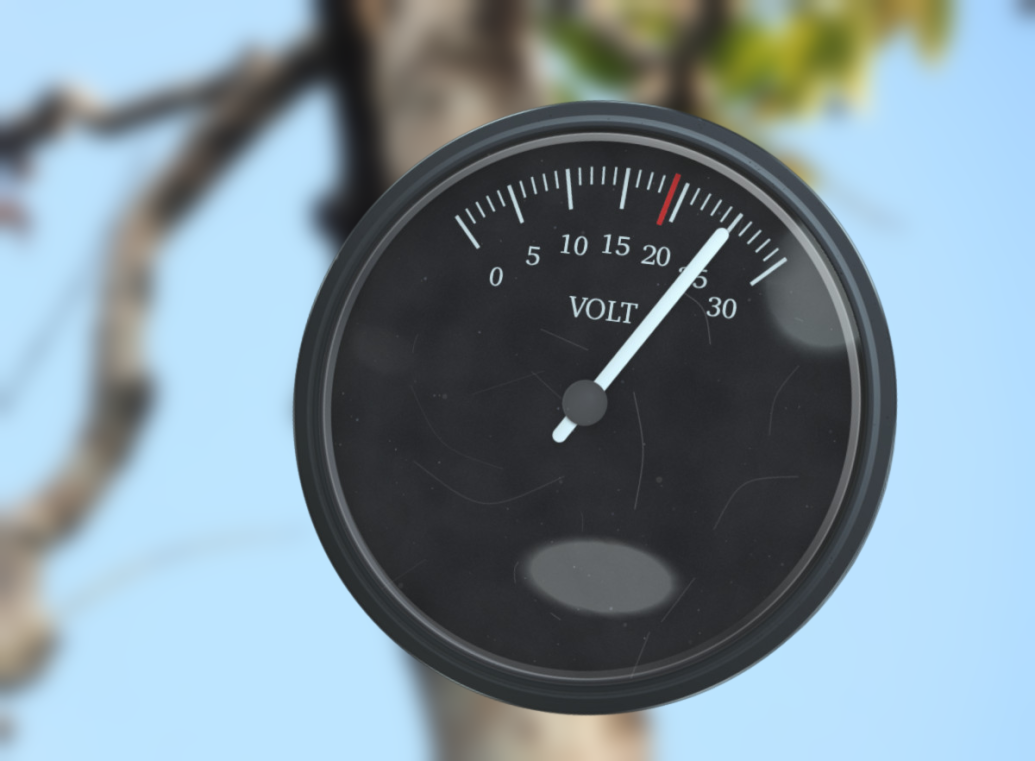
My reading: 25 V
